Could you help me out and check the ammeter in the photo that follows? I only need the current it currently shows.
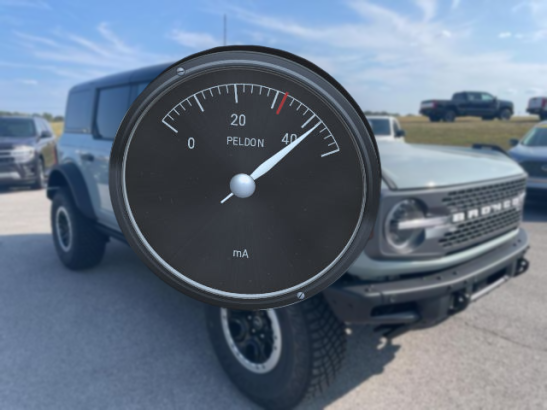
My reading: 42 mA
